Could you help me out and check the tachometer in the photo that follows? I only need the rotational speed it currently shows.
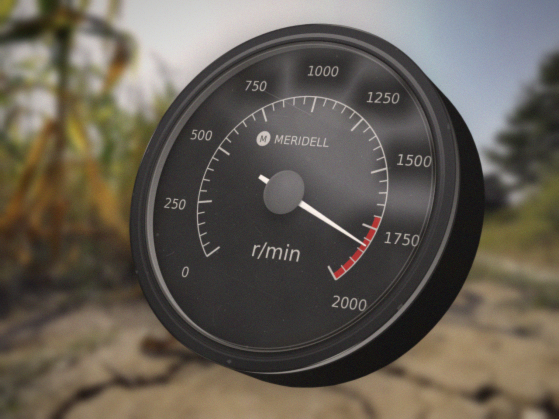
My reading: 1825 rpm
